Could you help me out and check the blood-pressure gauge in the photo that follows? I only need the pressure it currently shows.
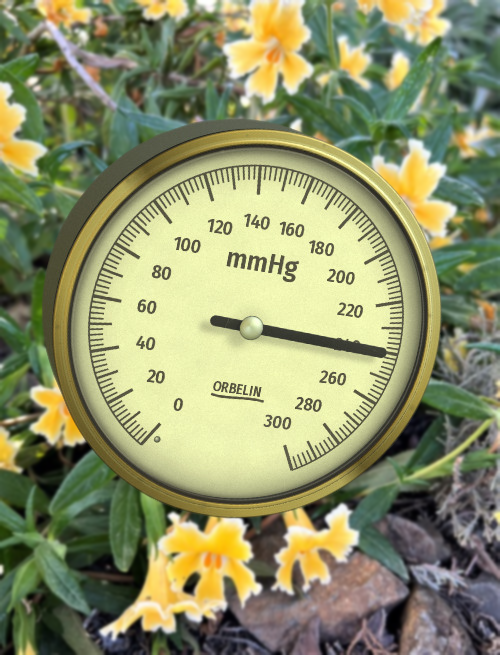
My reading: 240 mmHg
